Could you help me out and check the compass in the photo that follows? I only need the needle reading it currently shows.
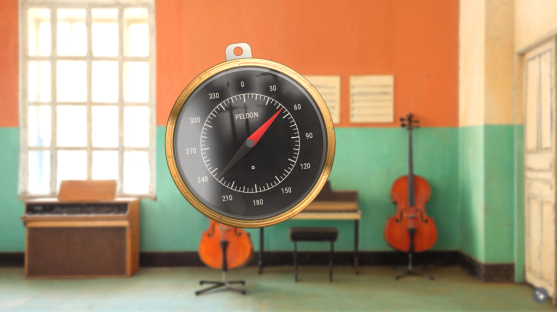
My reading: 50 °
